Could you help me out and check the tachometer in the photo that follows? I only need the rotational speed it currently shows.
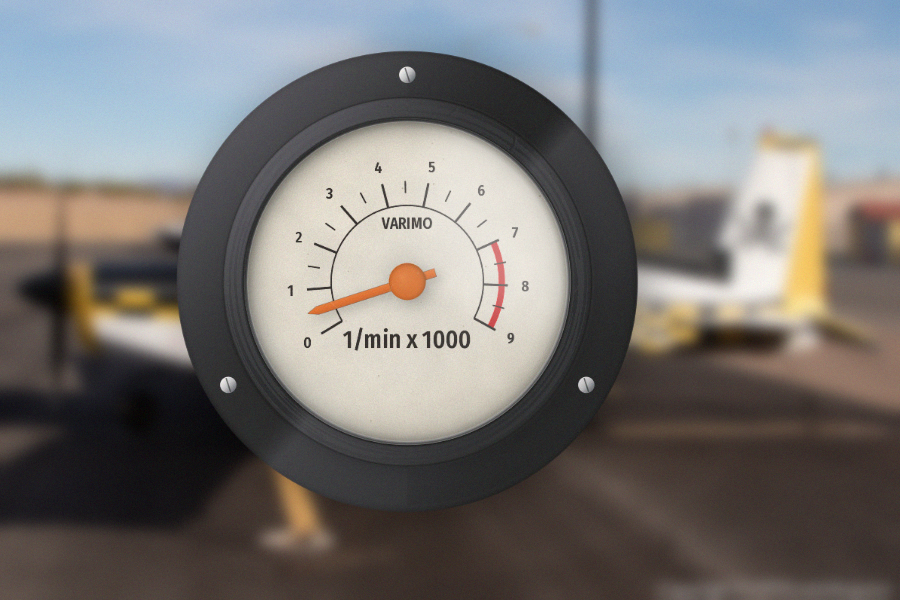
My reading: 500 rpm
